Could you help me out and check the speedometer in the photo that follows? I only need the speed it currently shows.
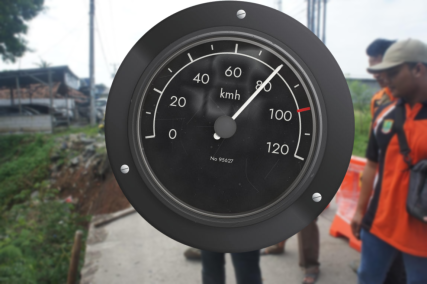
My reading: 80 km/h
